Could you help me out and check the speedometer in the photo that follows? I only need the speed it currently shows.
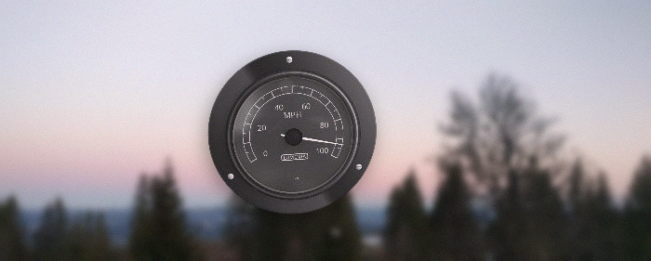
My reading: 92.5 mph
